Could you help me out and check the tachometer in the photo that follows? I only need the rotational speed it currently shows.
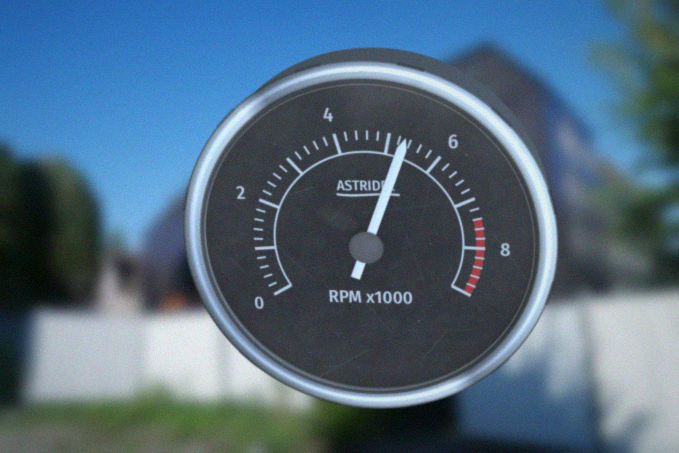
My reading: 5300 rpm
